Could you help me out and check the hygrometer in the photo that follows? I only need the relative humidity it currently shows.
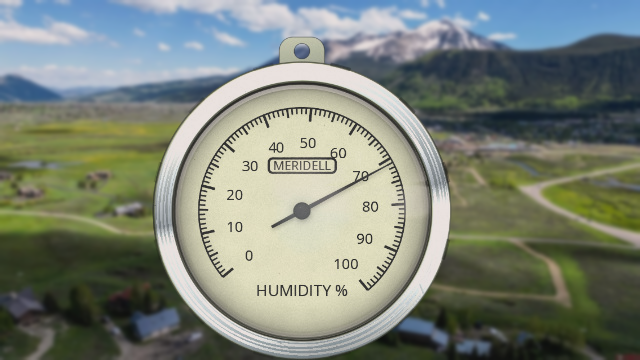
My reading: 71 %
